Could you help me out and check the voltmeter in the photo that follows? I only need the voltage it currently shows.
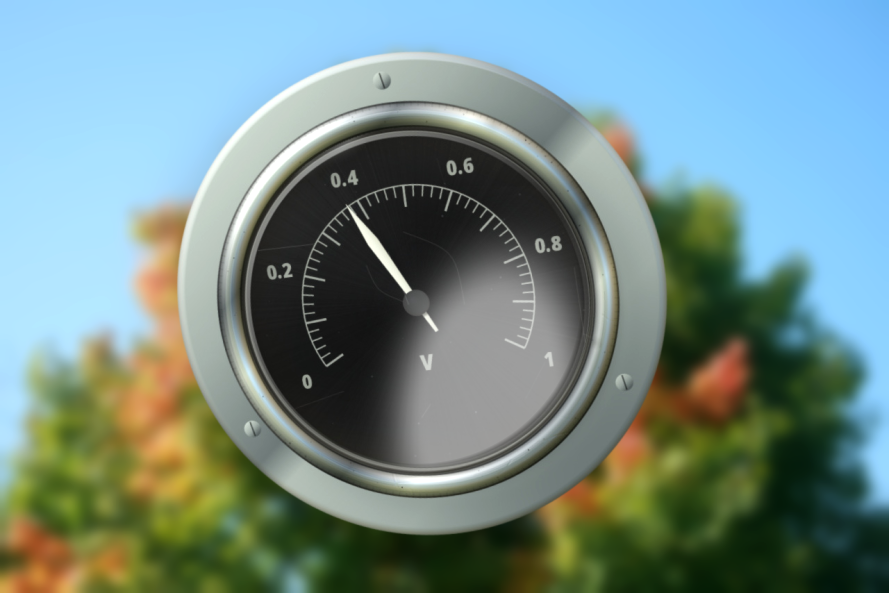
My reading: 0.38 V
